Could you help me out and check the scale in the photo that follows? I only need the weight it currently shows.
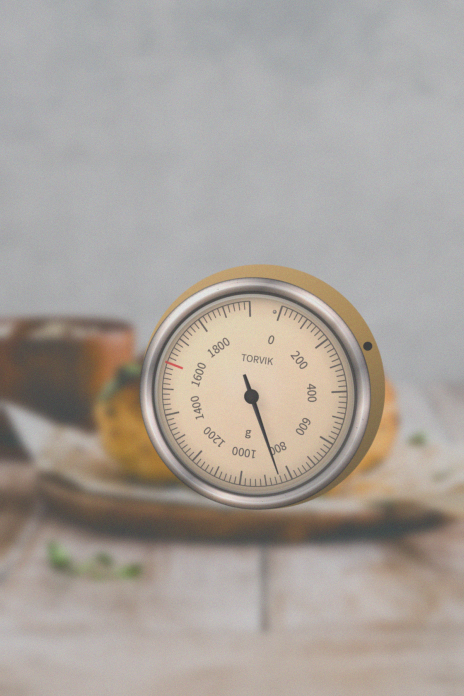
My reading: 840 g
